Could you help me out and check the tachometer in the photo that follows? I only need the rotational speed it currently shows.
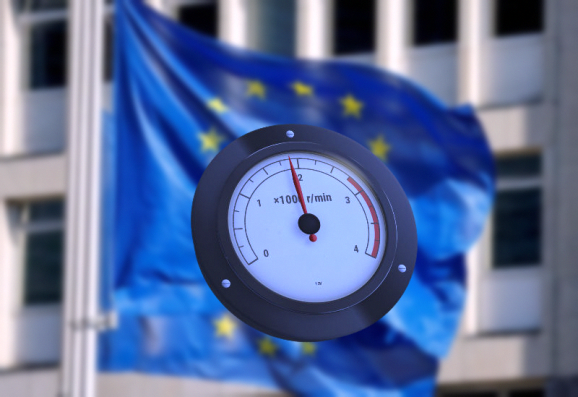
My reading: 1875 rpm
